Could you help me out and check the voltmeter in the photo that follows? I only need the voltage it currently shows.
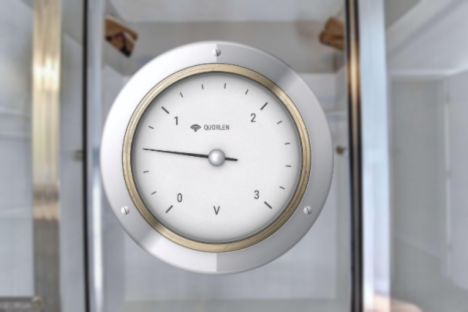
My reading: 0.6 V
